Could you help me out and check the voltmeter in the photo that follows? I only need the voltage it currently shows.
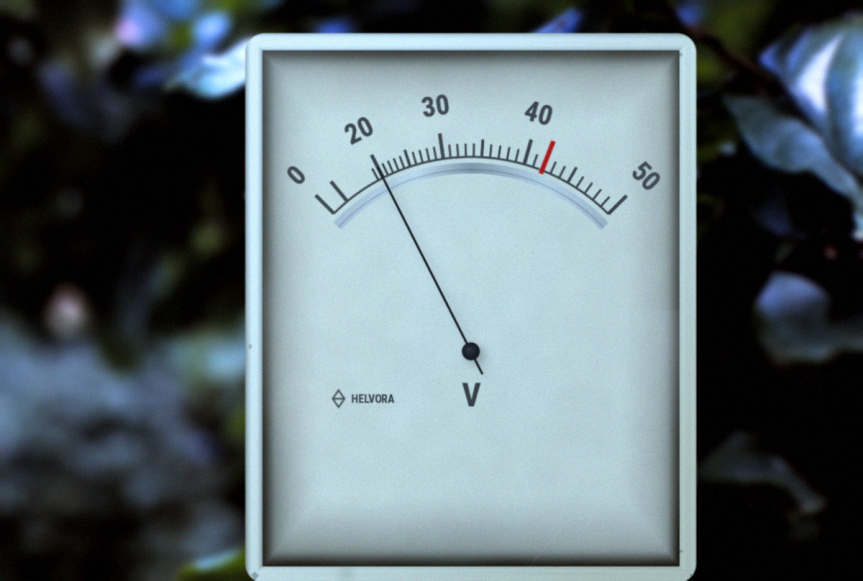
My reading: 20 V
